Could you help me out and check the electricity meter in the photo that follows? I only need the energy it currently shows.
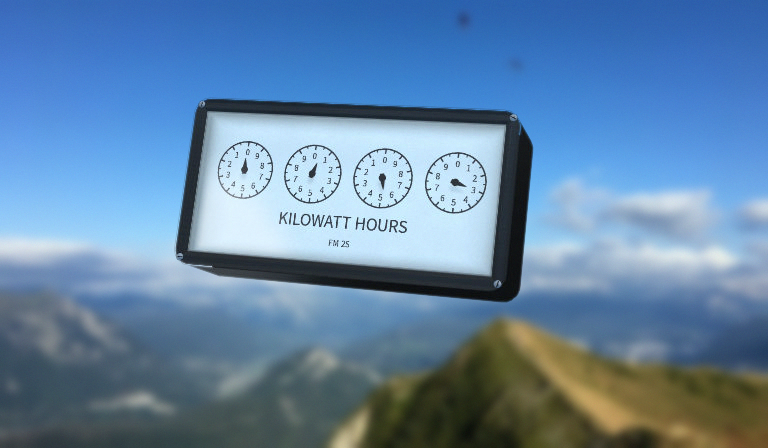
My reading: 53 kWh
